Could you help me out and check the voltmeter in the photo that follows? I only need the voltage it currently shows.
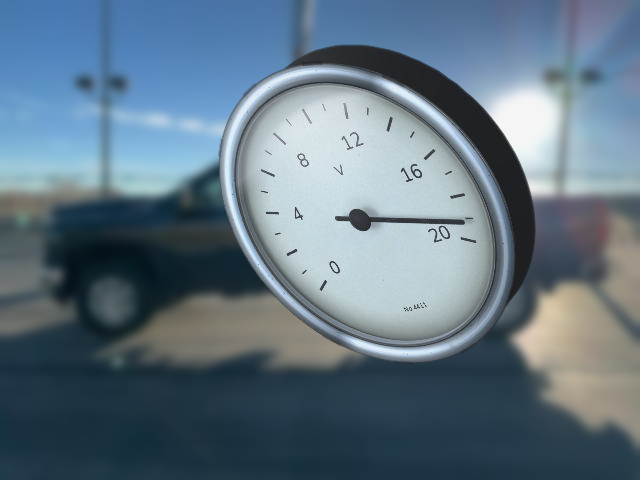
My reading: 19 V
